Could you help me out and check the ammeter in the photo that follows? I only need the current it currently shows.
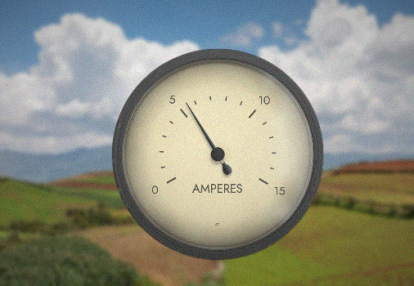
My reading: 5.5 A
